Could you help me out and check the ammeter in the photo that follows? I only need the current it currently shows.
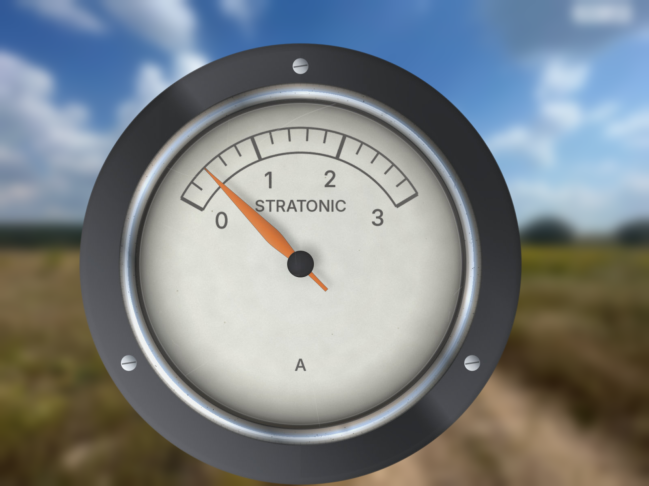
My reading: 0.4 A
